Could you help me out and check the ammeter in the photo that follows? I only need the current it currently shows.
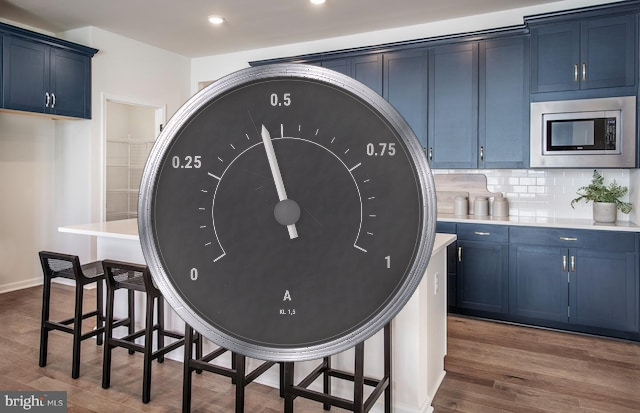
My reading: 0.45 A
